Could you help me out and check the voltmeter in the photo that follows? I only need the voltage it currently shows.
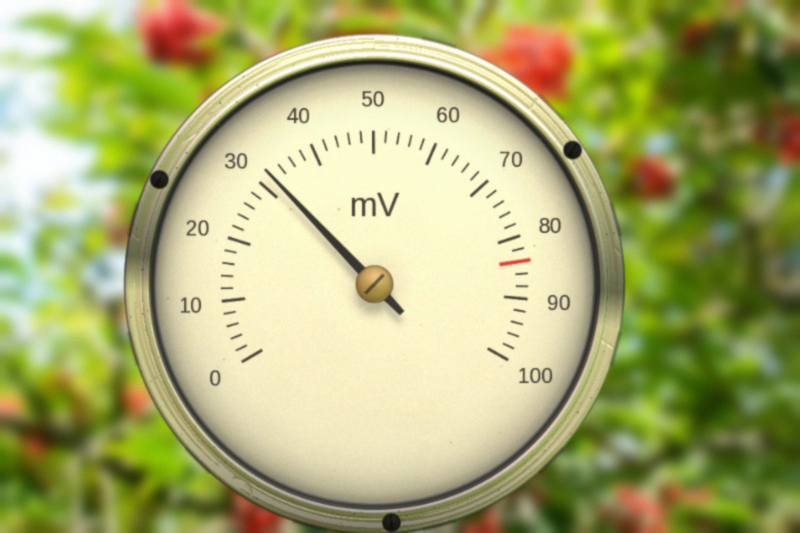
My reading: 32 mV
